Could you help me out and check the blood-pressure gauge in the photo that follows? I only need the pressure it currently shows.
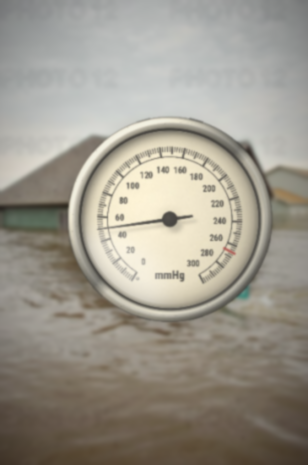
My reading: 50 mmHg
